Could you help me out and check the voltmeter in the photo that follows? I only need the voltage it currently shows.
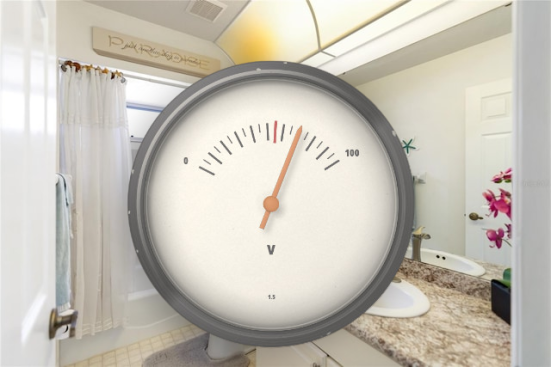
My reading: 70 V
